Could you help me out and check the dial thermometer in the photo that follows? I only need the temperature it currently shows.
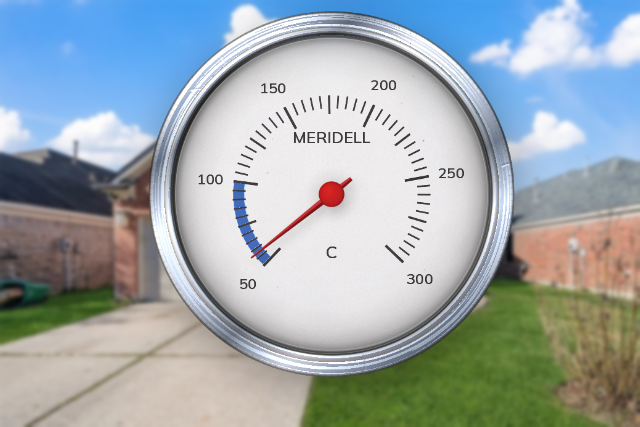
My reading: 57.5 °C
